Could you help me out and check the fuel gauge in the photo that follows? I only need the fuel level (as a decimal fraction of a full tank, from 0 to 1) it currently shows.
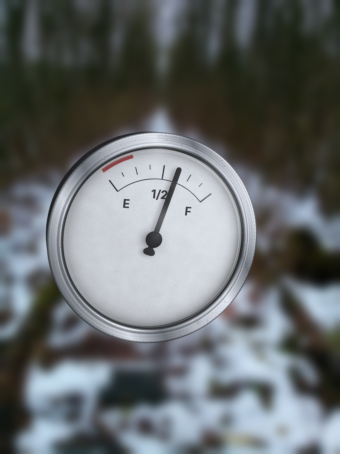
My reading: 0.625
